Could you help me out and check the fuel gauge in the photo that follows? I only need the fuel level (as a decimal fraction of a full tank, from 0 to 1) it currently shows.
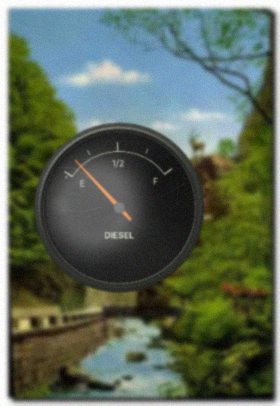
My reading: 0.125
